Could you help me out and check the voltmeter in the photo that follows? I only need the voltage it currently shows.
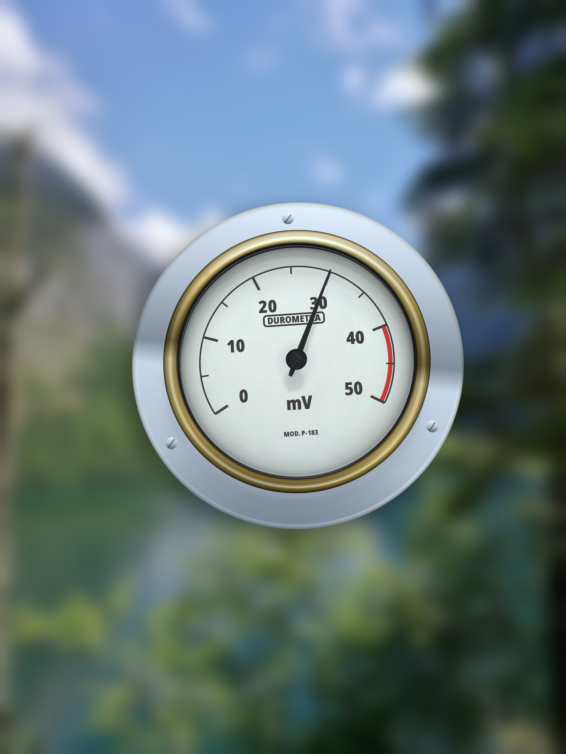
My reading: 30 mV
